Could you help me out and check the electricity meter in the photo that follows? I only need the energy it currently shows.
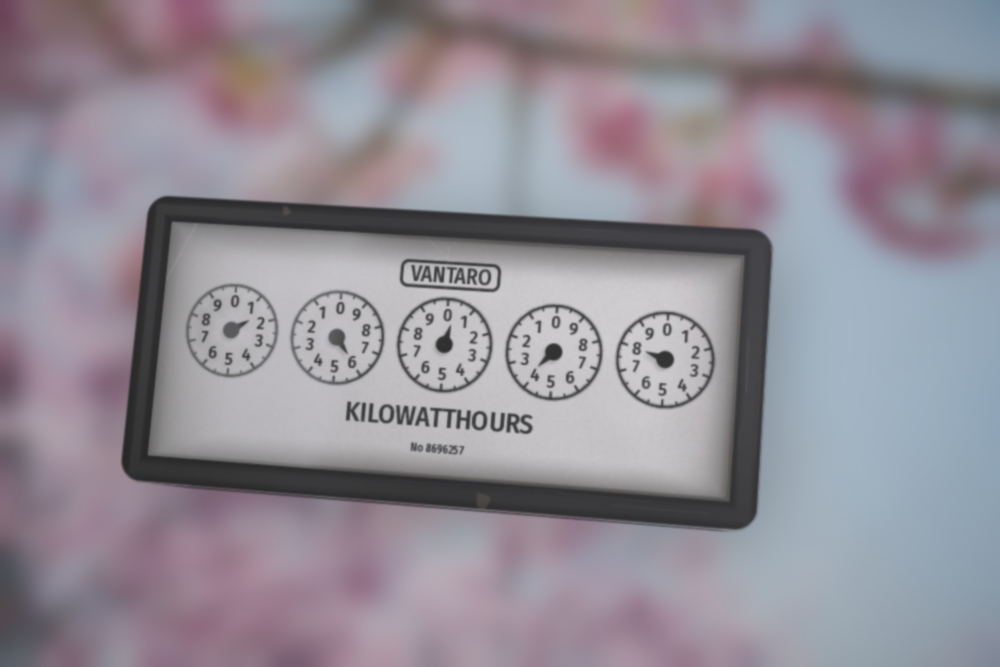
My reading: 16038 kWh
